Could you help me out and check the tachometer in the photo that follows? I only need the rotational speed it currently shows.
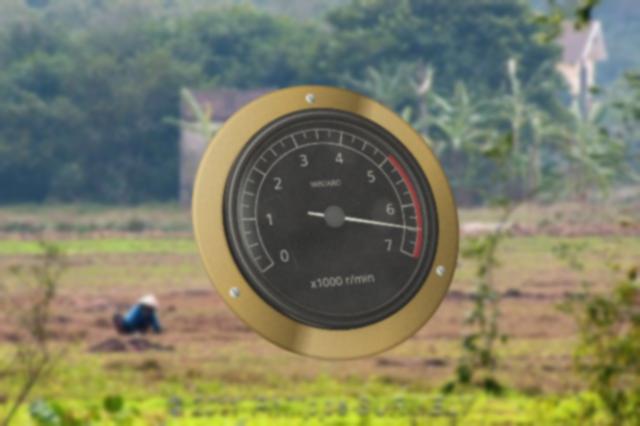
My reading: 6500 rpm
